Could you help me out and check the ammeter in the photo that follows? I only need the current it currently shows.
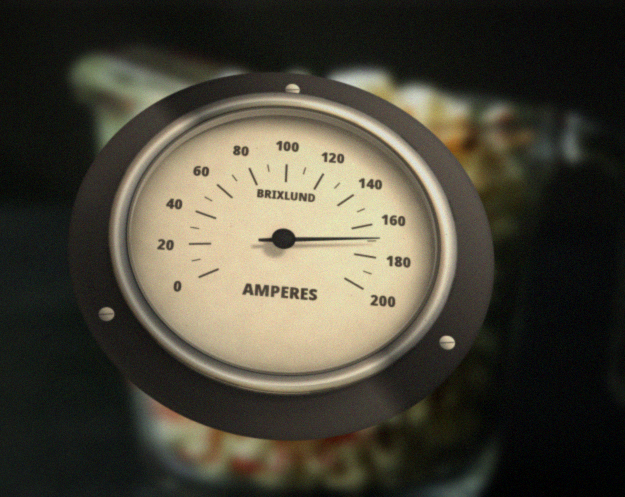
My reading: 170 A
